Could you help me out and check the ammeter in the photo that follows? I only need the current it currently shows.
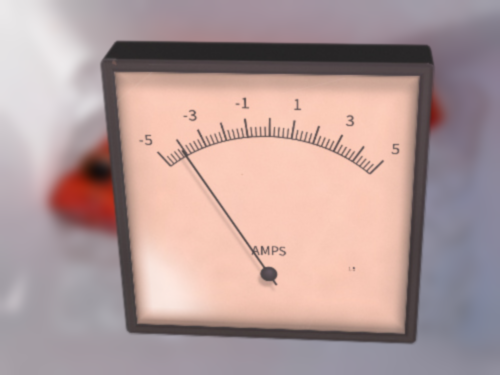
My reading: -4 A
